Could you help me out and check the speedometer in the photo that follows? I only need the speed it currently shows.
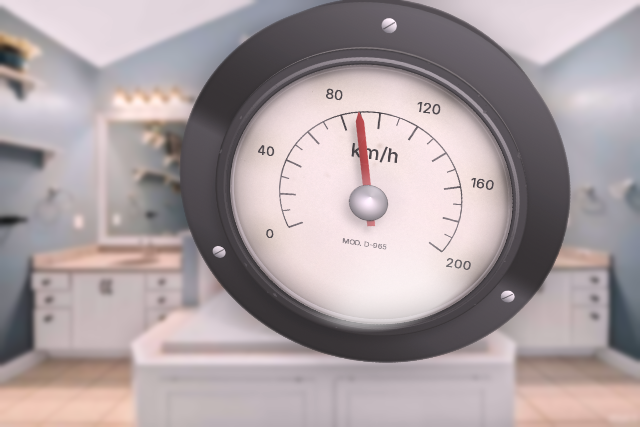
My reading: 90 km/h
